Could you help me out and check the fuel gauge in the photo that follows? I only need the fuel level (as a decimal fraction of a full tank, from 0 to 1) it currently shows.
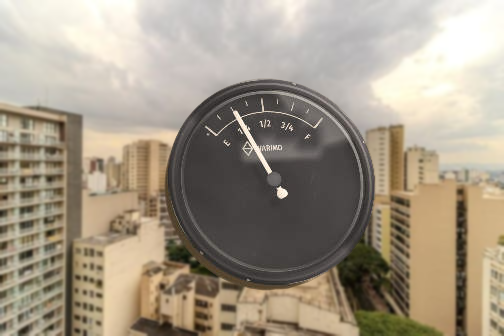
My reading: 0.25
